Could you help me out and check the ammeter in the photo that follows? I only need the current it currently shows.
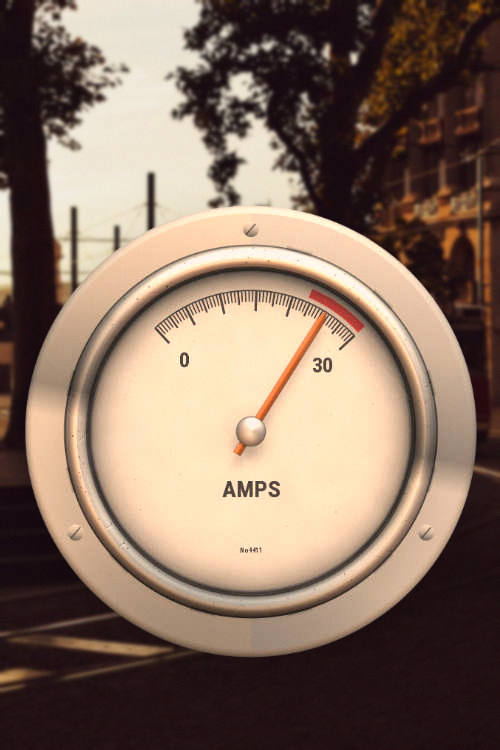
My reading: 25 A
